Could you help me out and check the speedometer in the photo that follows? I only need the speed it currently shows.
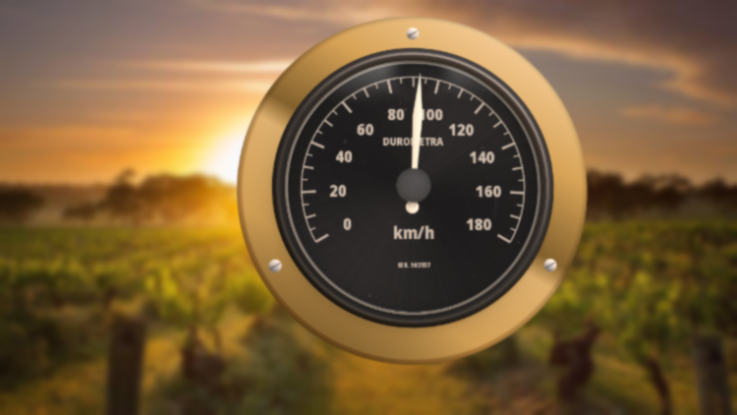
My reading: 92.5 km/h
